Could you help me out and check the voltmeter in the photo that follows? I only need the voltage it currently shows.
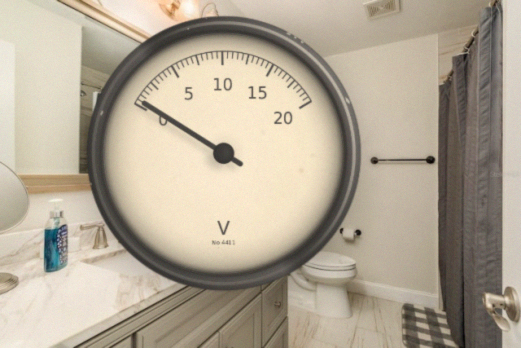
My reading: 0.5 V
